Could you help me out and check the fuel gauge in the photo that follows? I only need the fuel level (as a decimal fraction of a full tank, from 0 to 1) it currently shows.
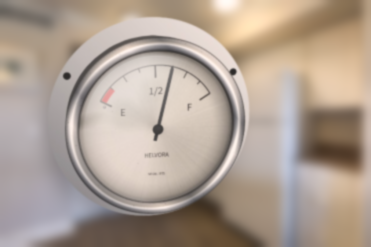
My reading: 0.625
